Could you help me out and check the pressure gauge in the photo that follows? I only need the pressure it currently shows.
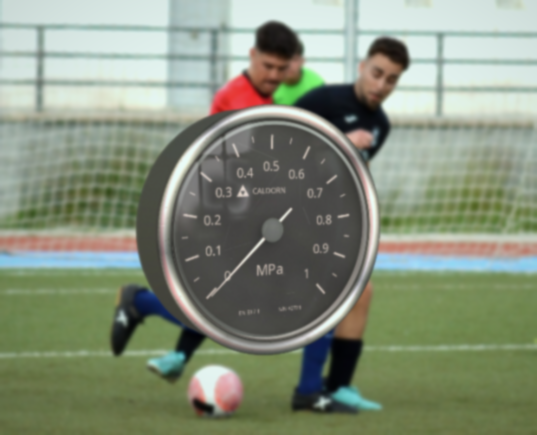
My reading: 0 MPa
